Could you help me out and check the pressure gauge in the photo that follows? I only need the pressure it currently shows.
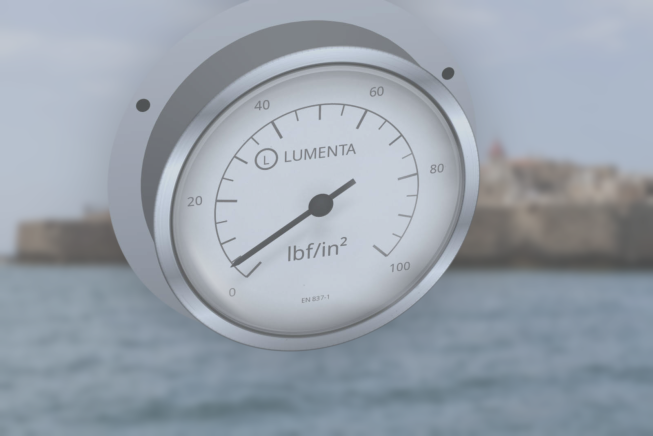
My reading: 5 psi
